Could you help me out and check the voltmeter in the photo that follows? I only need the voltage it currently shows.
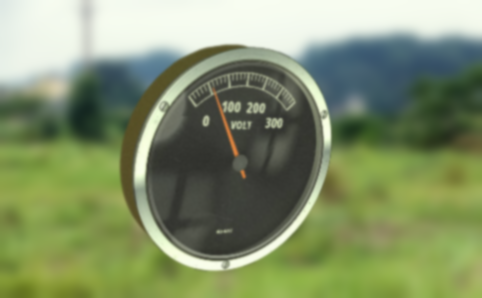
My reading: 50 V
